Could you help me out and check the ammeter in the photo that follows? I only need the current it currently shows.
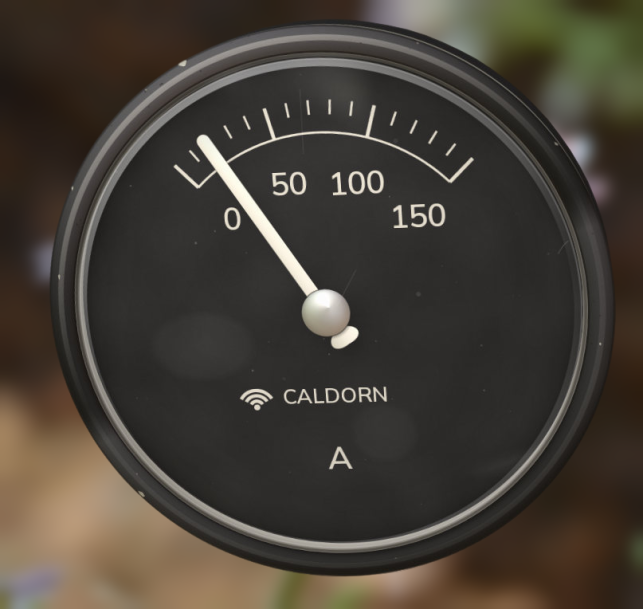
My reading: 20 A
